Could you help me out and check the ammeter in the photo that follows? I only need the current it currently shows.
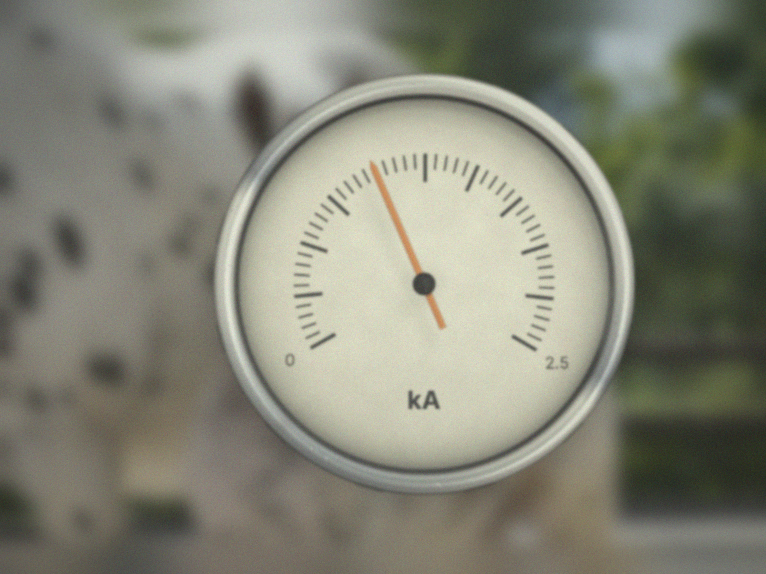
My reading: 1 kA
